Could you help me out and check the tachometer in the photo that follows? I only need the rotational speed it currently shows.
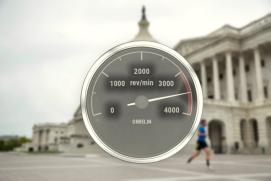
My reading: 3500 rpm
